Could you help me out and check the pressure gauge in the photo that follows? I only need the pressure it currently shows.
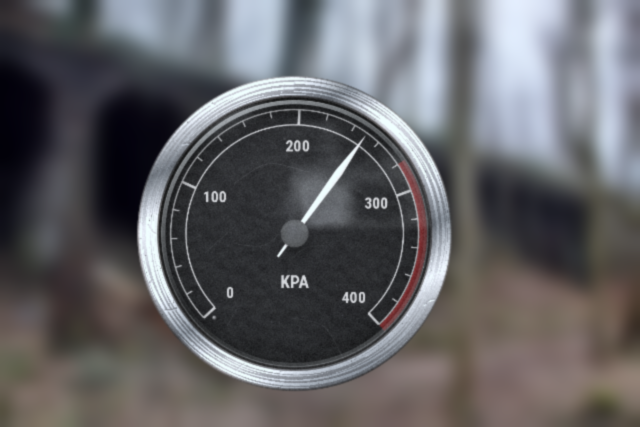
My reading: 250 kPa
